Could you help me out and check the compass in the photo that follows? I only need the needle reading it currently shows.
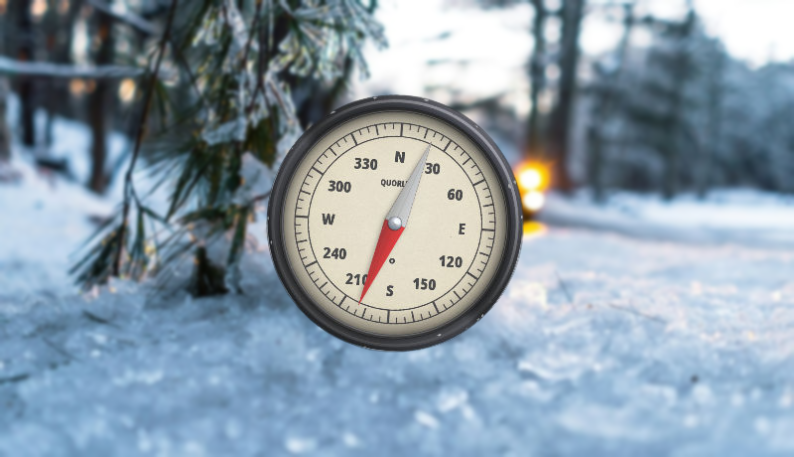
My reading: 200 °
